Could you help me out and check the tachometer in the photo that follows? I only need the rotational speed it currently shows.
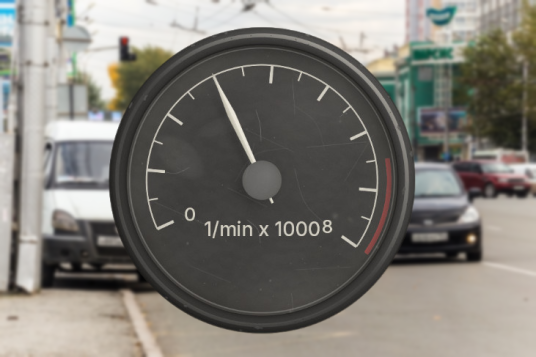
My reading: 3000 rpm
